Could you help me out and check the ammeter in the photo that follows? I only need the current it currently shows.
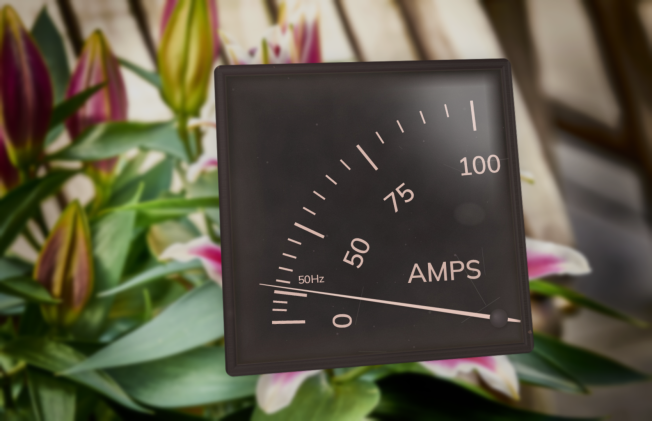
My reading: 27.5 A
